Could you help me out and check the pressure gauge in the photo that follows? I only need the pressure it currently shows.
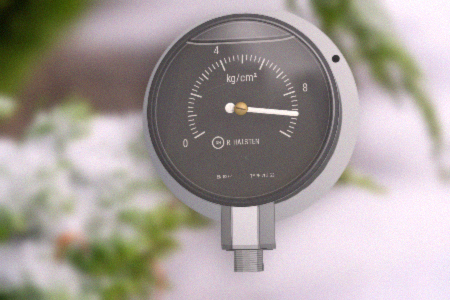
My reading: 9 kg/cm²
